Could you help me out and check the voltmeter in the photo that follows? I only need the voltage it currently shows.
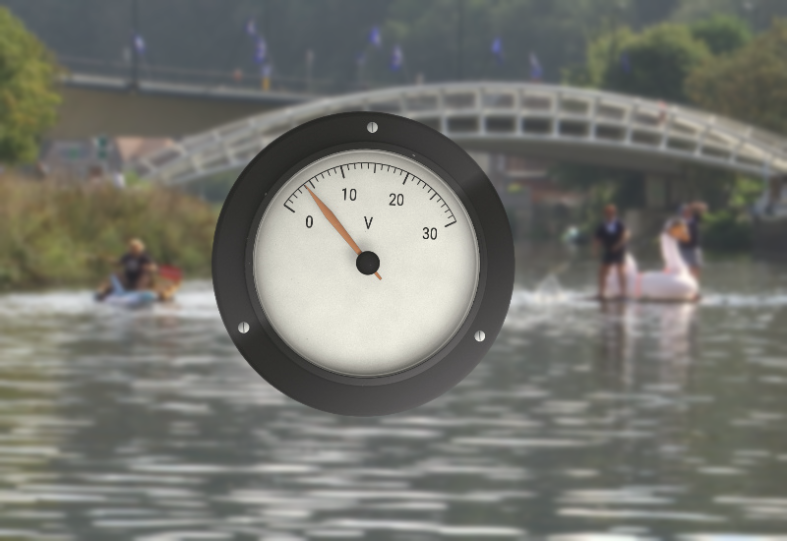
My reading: 4 V
